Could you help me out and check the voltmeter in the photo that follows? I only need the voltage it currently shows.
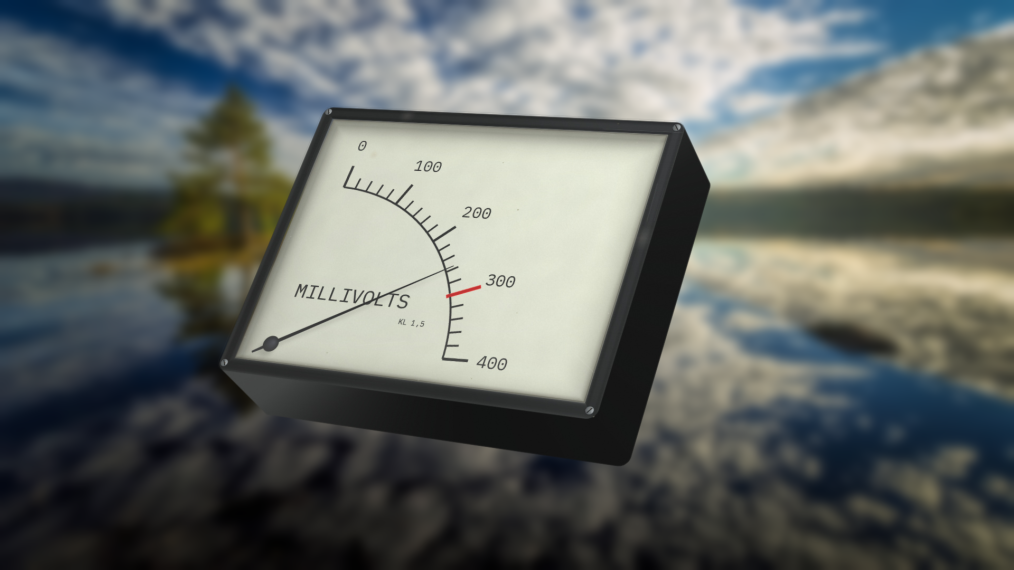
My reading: 260 mV
